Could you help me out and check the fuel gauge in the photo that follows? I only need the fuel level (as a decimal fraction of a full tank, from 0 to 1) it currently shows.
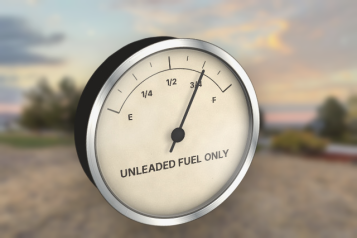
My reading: 0.75
